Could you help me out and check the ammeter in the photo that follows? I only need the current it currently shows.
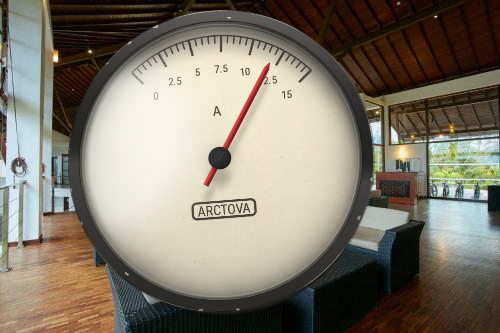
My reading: 12 A
